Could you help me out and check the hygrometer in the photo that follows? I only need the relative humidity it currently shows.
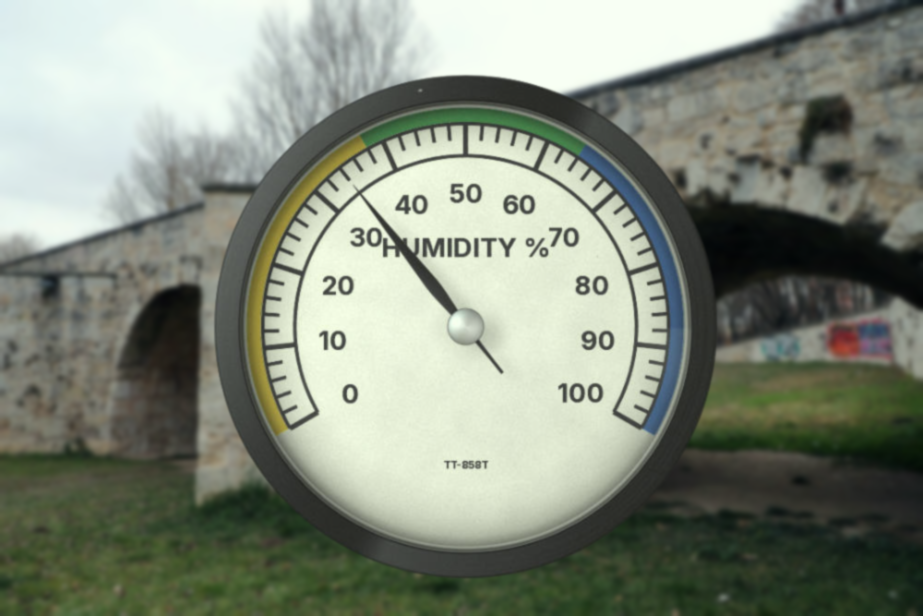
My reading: 34 %
